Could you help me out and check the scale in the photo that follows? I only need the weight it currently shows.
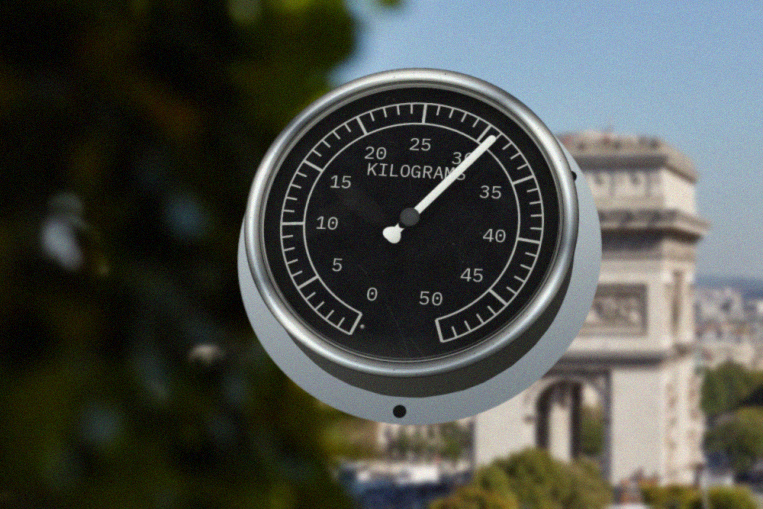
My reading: 31 kg
